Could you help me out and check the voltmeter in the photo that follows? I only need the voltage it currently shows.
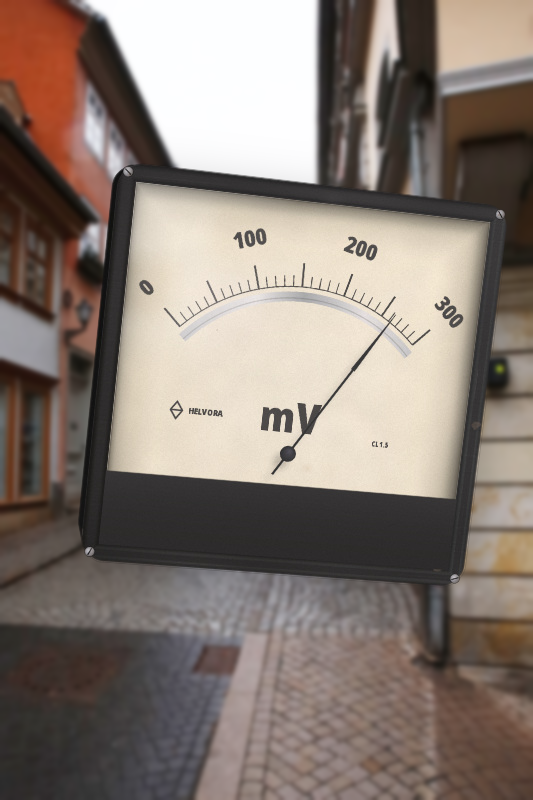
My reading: 260 mV
